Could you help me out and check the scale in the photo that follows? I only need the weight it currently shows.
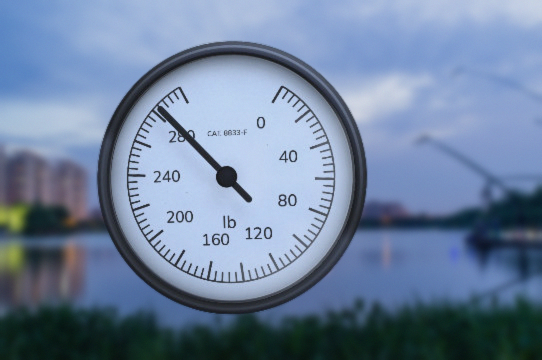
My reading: 284 lb
